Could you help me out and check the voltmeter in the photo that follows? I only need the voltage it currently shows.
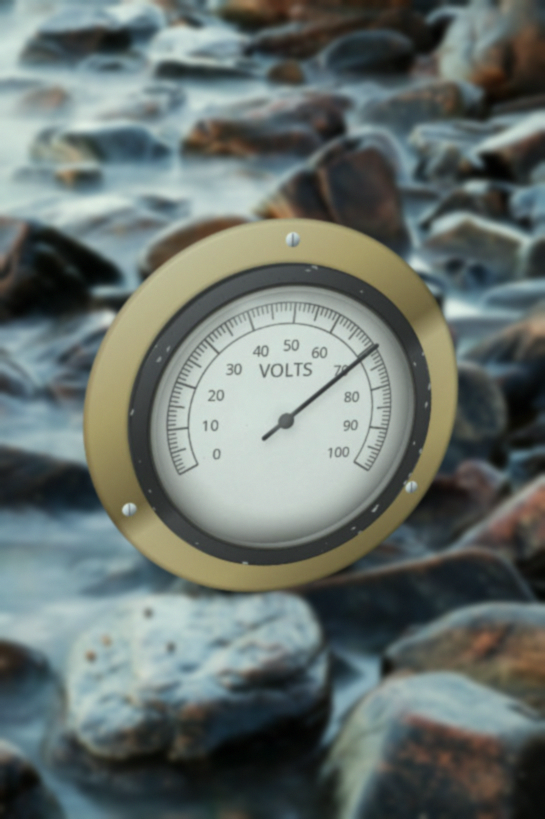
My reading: 70 V
